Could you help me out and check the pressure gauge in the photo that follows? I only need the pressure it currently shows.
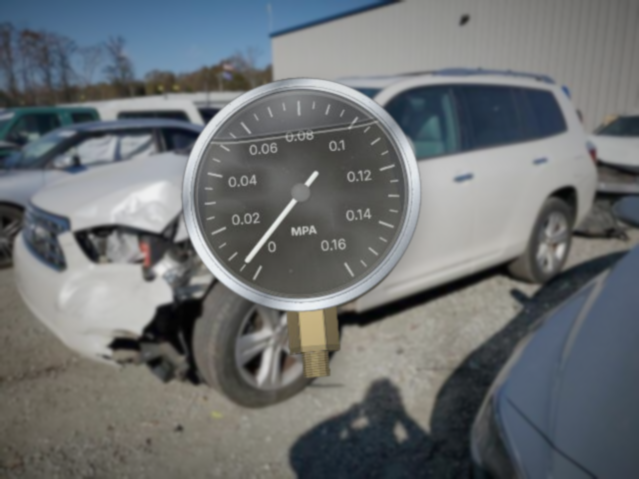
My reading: 0.005 MPa
